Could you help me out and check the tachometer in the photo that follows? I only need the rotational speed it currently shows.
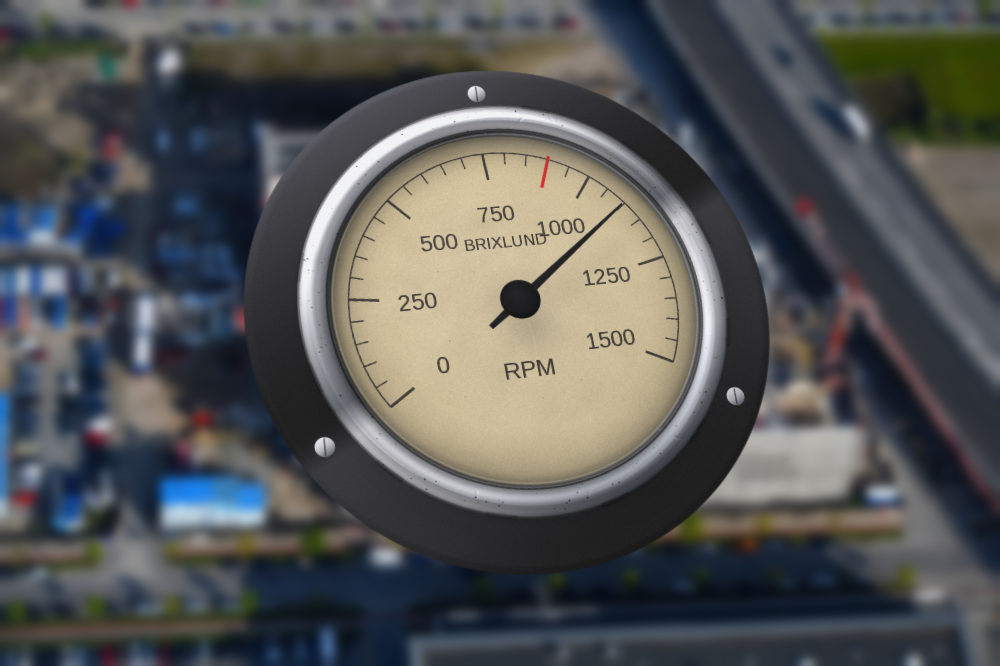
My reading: 1100 rpm
